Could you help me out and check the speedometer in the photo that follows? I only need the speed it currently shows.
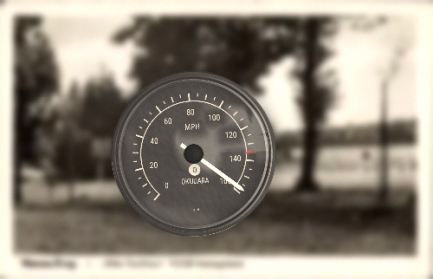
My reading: 157.5 mph
